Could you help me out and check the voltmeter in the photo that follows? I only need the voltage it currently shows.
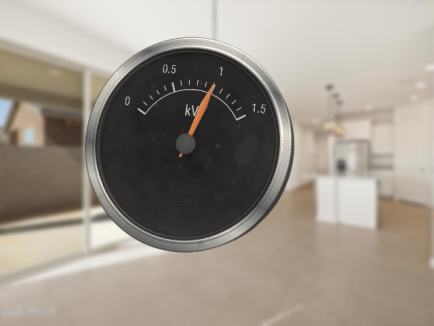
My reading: 1 kV
